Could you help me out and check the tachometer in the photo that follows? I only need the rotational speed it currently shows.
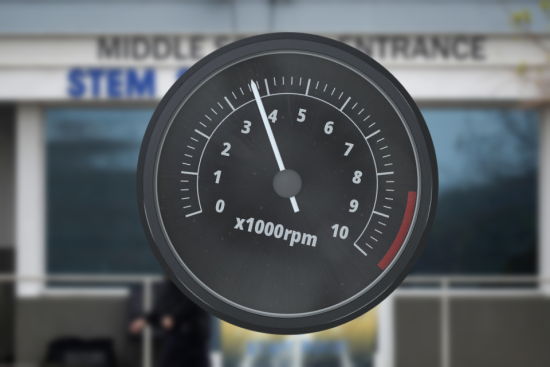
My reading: 3700 rpm
